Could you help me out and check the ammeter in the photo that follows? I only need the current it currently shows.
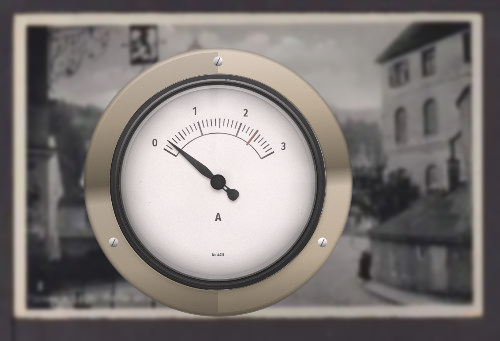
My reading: 0.2 A
